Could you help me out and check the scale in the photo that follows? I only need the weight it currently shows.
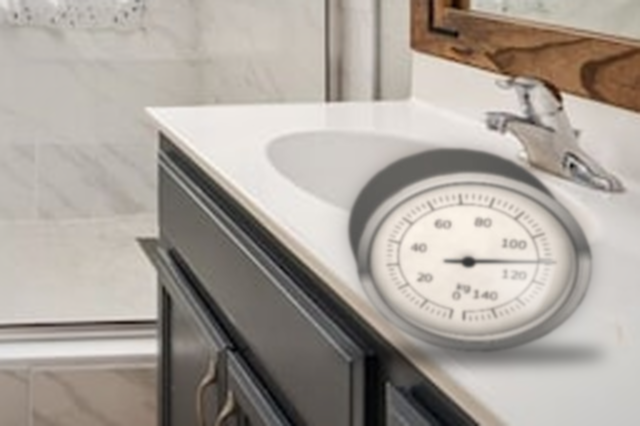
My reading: 110 kg
